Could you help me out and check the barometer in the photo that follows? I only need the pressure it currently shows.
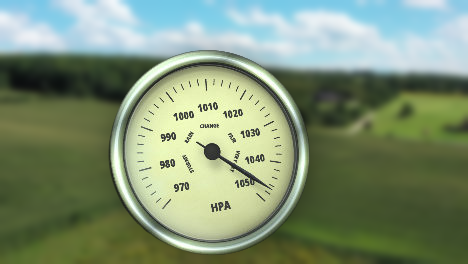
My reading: 1047 hPa
